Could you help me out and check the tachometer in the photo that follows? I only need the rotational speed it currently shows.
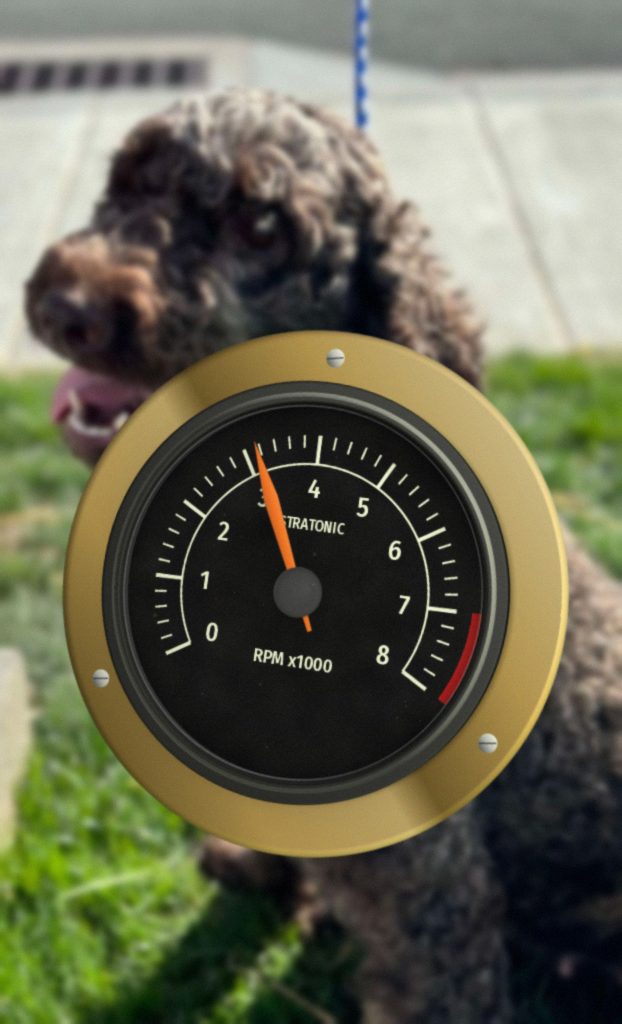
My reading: 3200 rpm
